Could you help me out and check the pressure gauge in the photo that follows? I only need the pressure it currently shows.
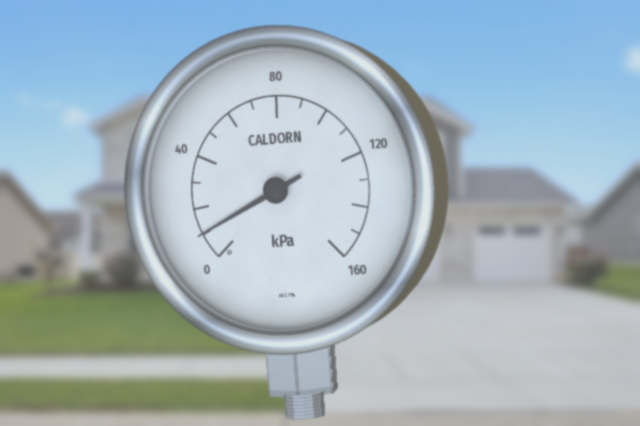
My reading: 10 kPa
